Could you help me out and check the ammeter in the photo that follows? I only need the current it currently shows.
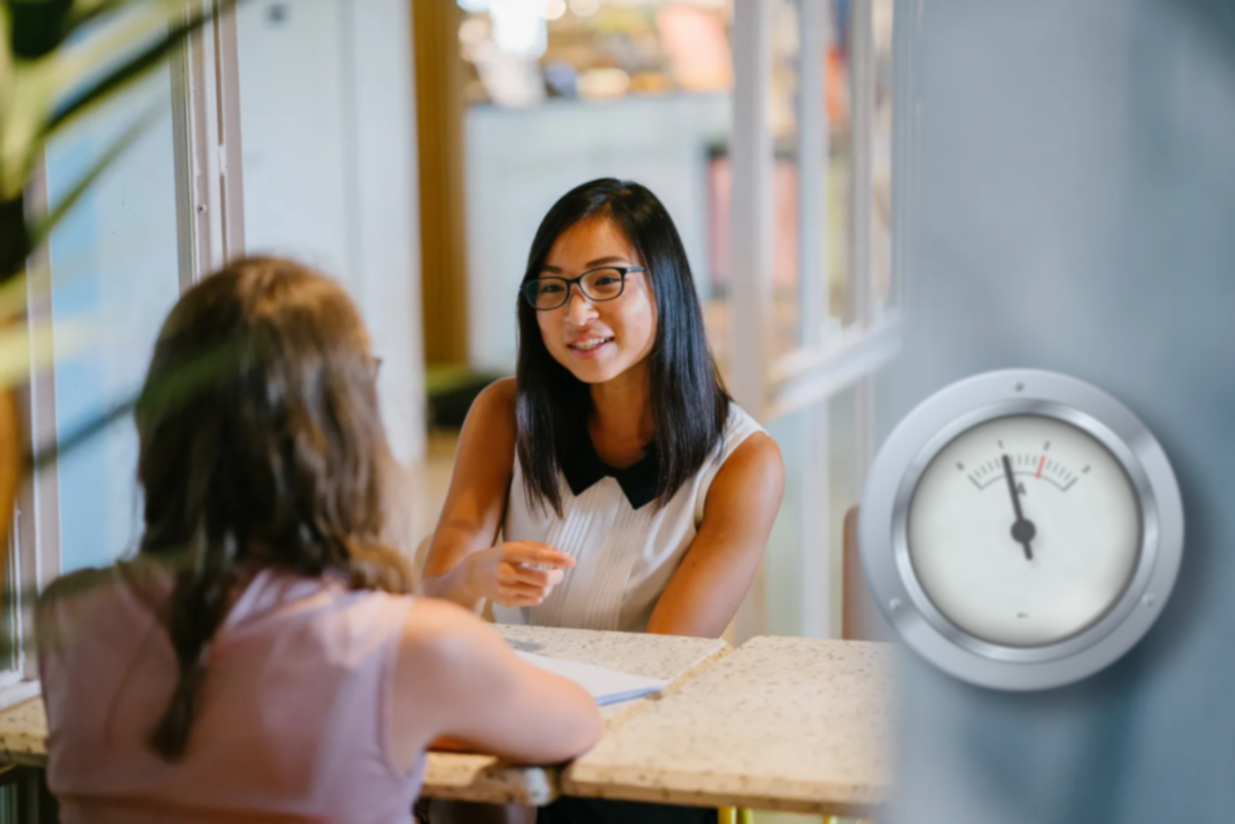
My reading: 1 A
